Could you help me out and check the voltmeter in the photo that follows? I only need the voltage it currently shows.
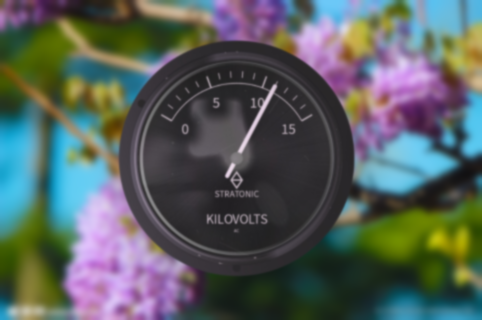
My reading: 11 kV
